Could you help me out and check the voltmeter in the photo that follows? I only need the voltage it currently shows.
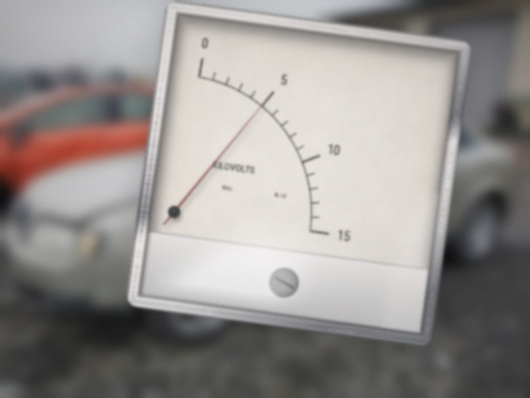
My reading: 5 kV
